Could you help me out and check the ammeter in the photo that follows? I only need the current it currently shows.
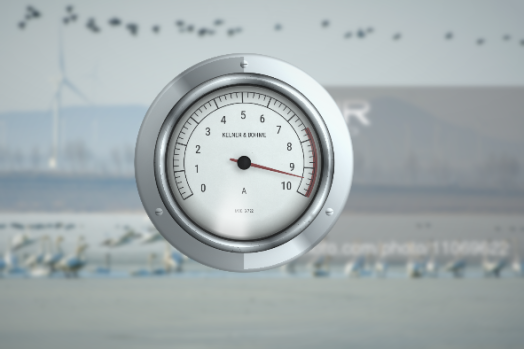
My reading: 9.4 A
